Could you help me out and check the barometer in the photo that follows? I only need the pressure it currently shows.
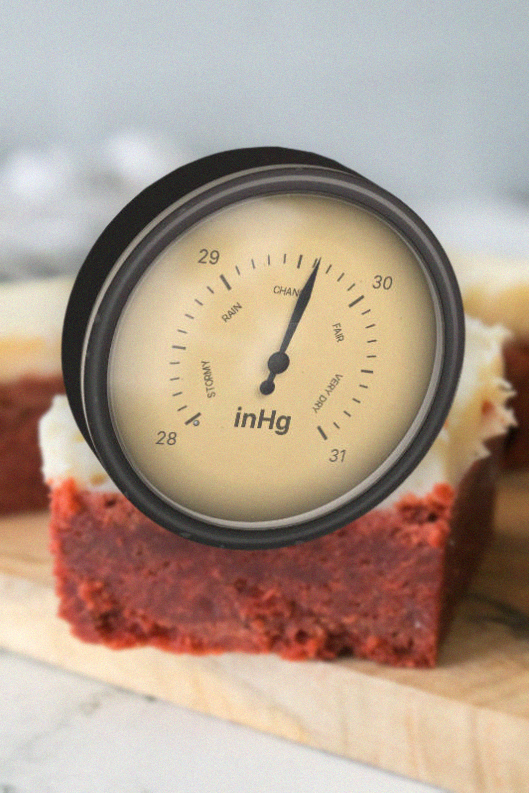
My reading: 29.6 inHg
